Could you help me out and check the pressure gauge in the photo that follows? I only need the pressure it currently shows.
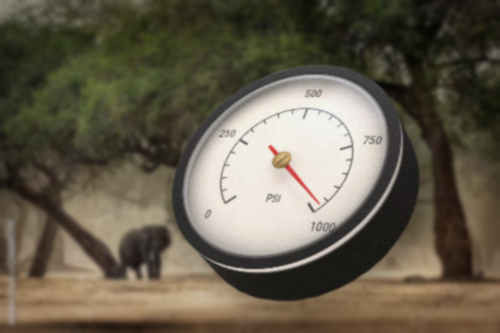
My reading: 975 psi
